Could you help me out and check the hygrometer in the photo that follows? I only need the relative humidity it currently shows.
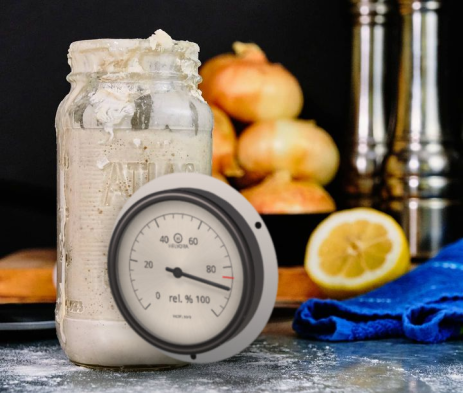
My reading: 88 %
